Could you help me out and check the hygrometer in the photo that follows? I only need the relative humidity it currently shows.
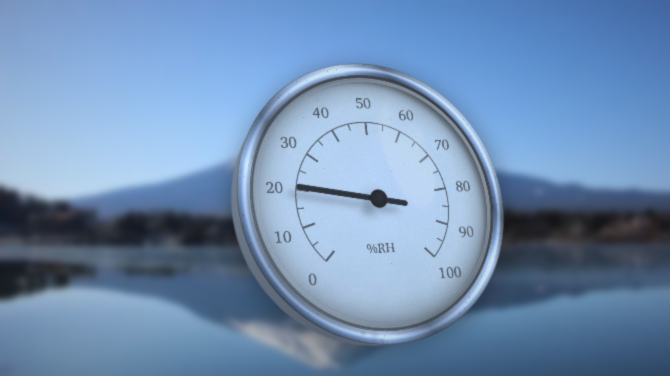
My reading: 20 %
